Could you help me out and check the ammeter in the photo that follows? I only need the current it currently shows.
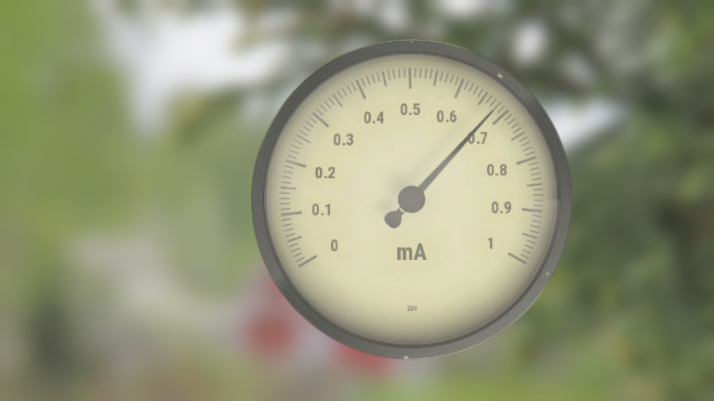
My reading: 0.68 mA
